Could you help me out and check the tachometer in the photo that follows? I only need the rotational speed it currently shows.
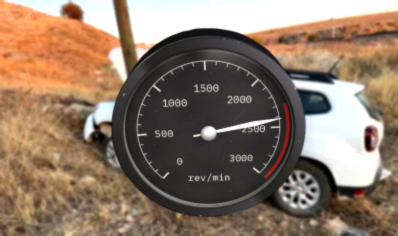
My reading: 2400 rpm
